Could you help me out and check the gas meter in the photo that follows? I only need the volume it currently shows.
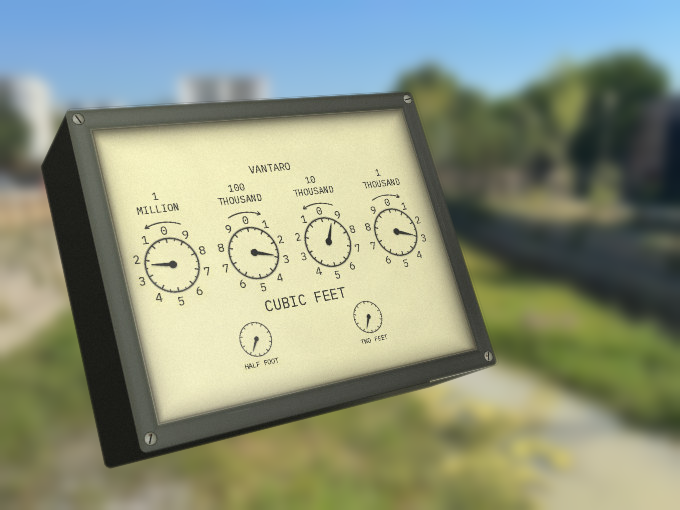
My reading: 229300 ft³
